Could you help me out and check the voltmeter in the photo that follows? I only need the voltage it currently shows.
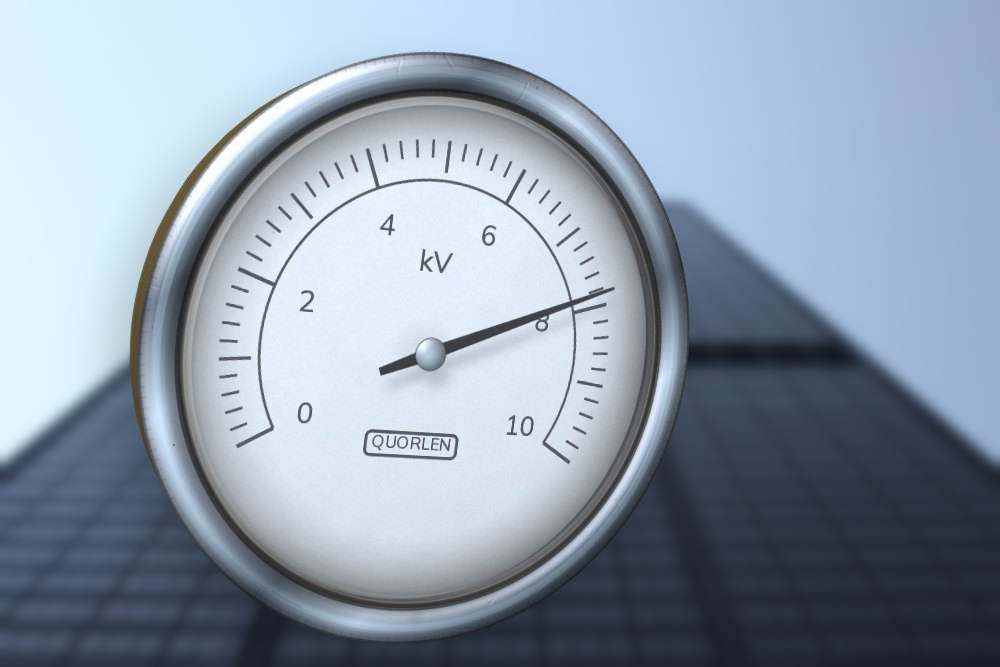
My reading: 7.8 kV
